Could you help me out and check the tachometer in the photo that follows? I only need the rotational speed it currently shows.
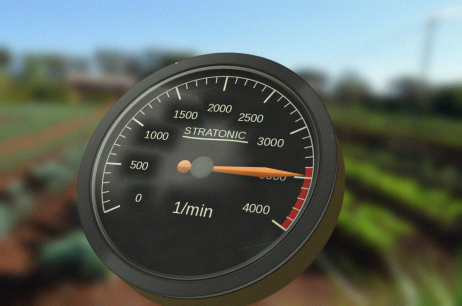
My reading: 3500 rpm
